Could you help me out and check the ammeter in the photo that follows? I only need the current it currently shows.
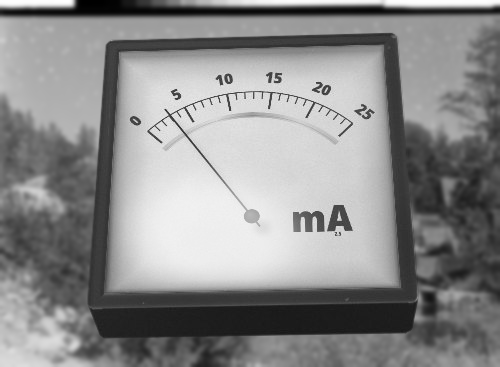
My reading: 3 mA
